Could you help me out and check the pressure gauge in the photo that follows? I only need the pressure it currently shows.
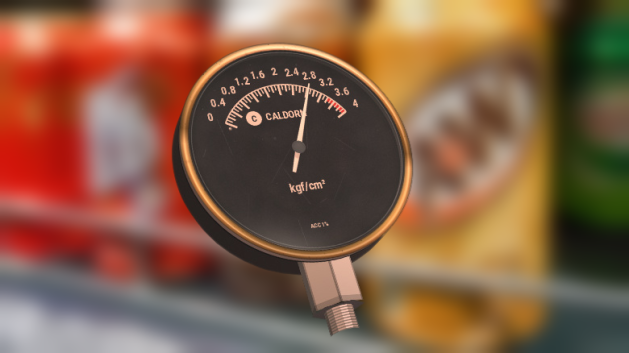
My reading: 2.8 kg/cm²
